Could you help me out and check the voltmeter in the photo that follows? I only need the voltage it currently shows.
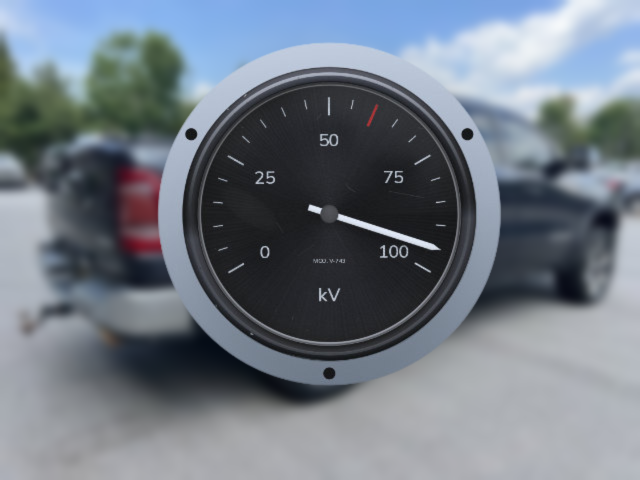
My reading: 95 kV
